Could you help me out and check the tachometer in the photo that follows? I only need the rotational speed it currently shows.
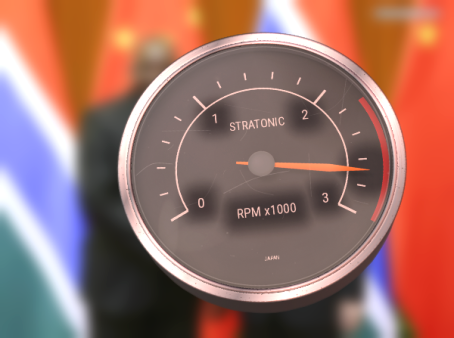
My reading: 2700 rpm
